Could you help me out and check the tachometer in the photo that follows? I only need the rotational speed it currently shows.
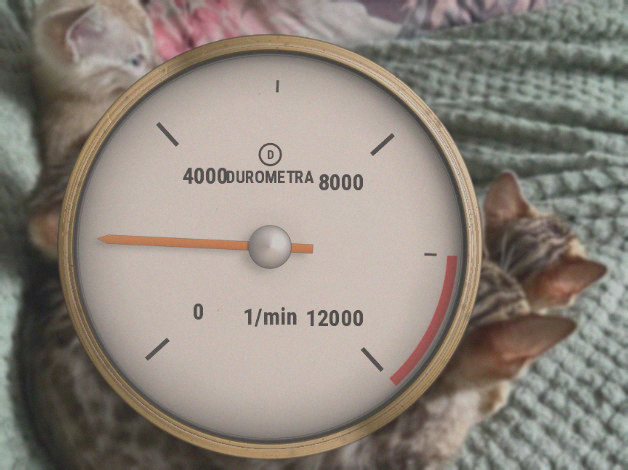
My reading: 2000 rpm
